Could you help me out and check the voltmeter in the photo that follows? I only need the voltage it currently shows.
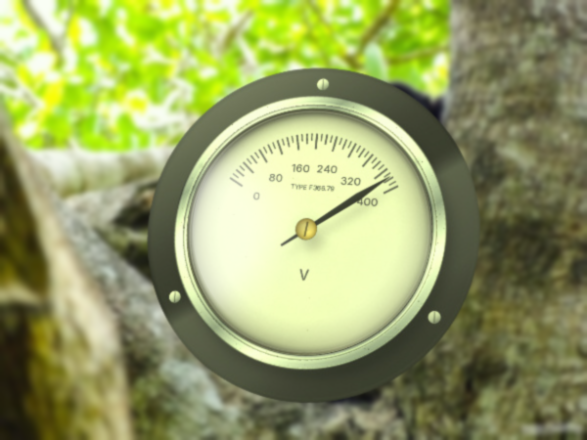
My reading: 380 V
